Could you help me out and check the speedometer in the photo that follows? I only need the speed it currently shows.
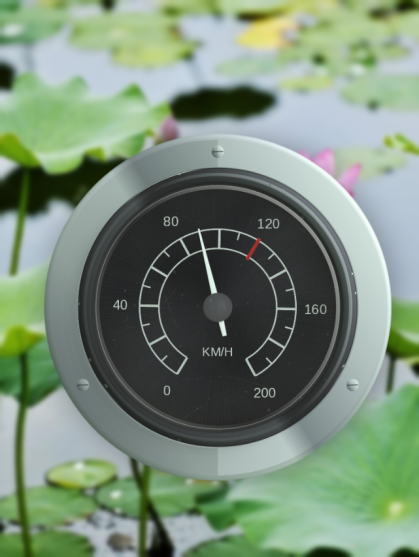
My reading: 90 km/h
